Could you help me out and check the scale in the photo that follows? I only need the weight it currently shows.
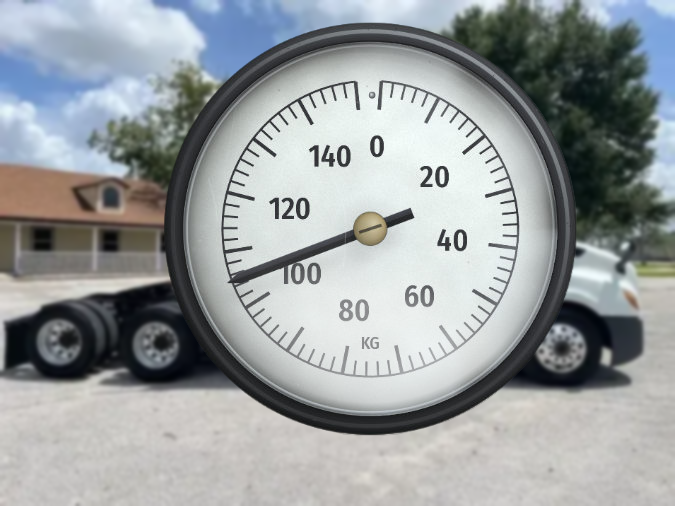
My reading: 105 kg
